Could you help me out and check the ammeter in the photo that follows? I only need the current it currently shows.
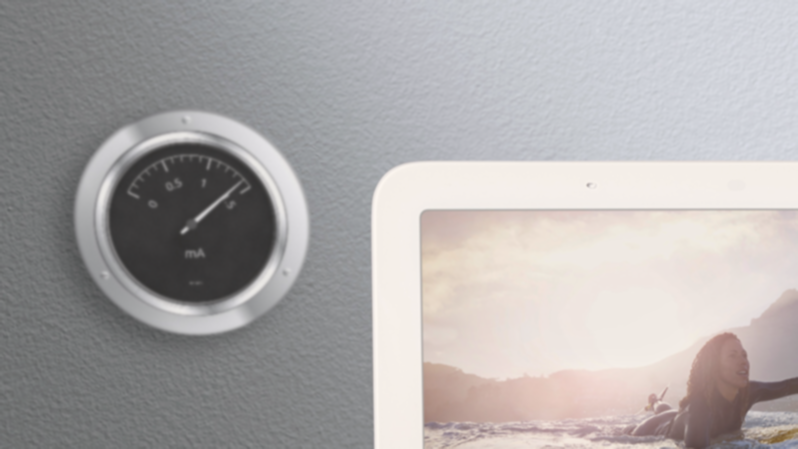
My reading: 1.4 mA
